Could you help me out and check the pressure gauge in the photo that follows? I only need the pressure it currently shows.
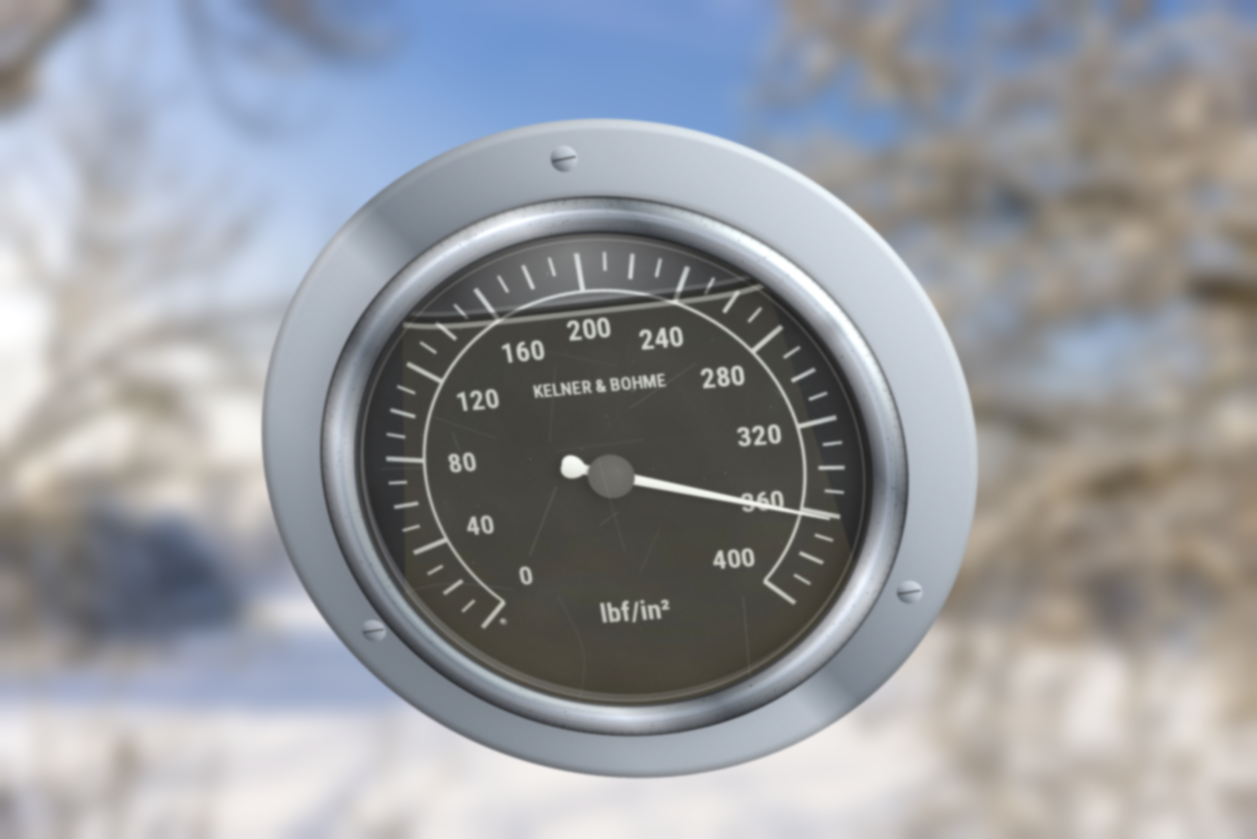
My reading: 360 psi
